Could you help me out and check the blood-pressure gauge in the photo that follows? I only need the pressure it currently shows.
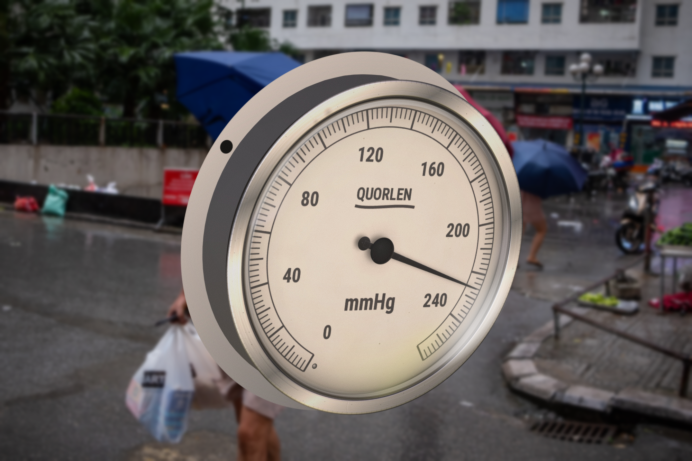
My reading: 226 mmHg
